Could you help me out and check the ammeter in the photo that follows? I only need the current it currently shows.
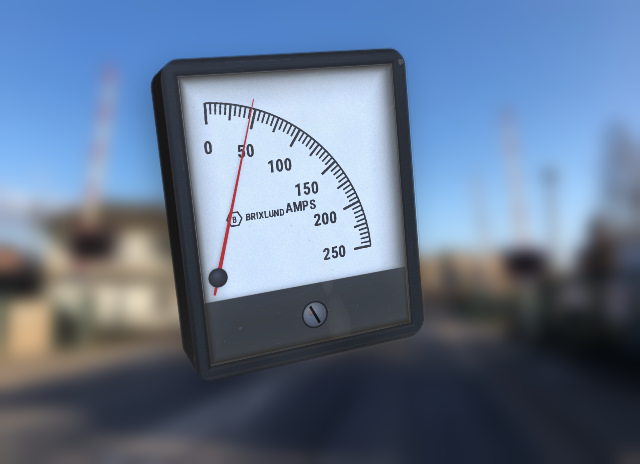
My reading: 45 A
